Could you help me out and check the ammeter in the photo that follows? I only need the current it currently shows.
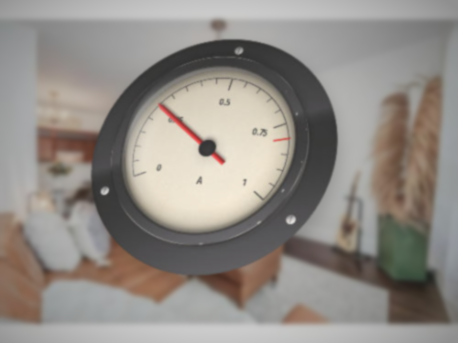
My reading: 0.25 A
